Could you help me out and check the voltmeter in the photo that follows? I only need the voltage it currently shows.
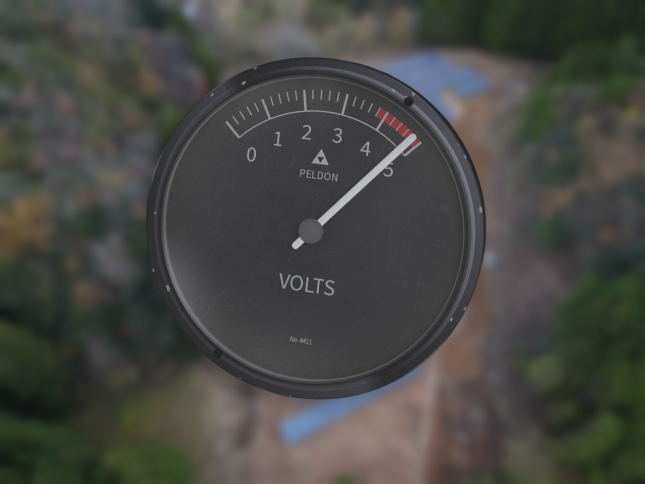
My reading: 4.8 V
